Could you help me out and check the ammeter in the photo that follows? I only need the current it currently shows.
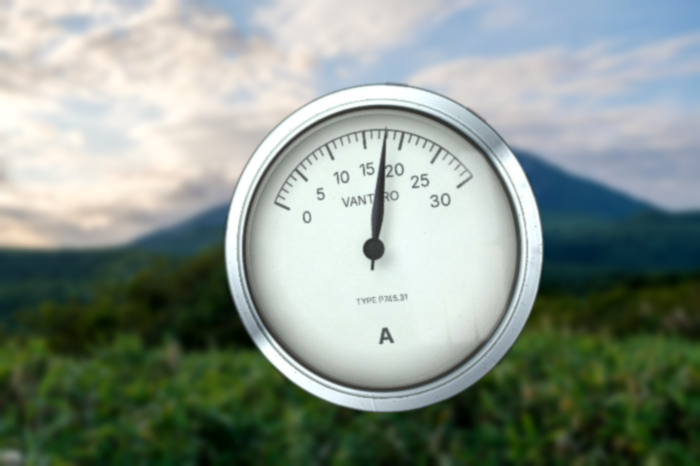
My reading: 18 A
